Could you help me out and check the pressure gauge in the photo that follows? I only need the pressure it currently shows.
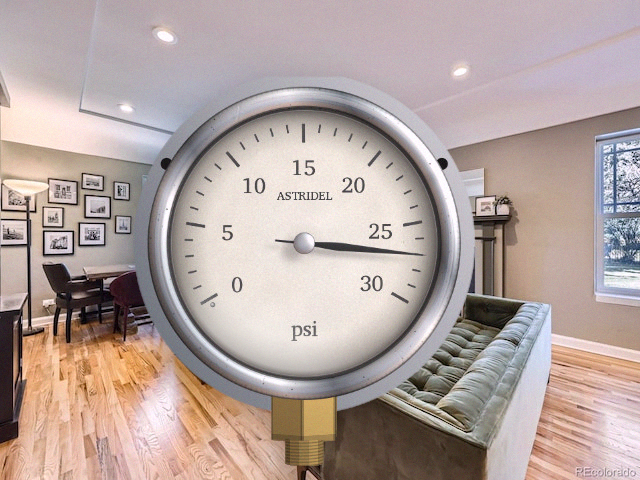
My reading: 27 psi
